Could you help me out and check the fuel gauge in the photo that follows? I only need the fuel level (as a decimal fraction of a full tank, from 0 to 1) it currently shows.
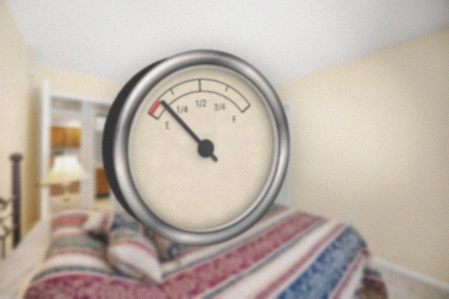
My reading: 0.125
